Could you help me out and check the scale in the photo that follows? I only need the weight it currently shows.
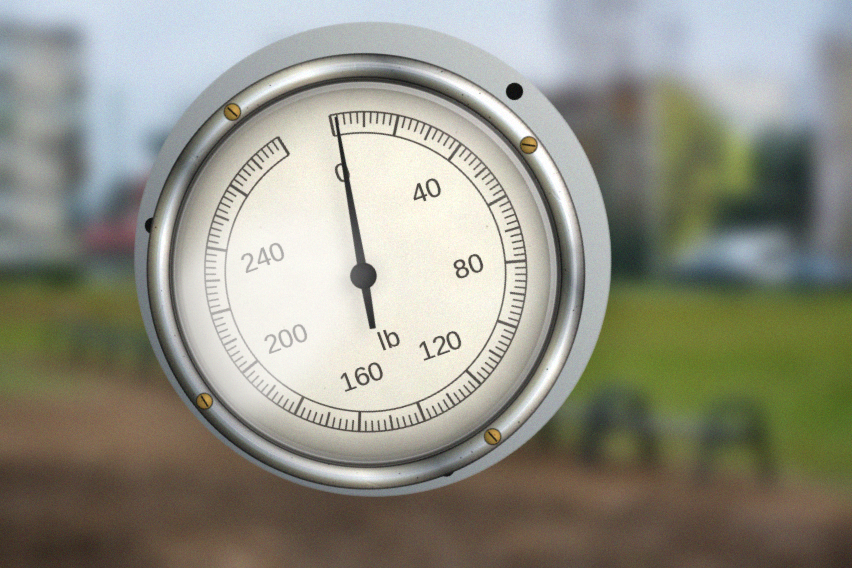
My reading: 2 lb
